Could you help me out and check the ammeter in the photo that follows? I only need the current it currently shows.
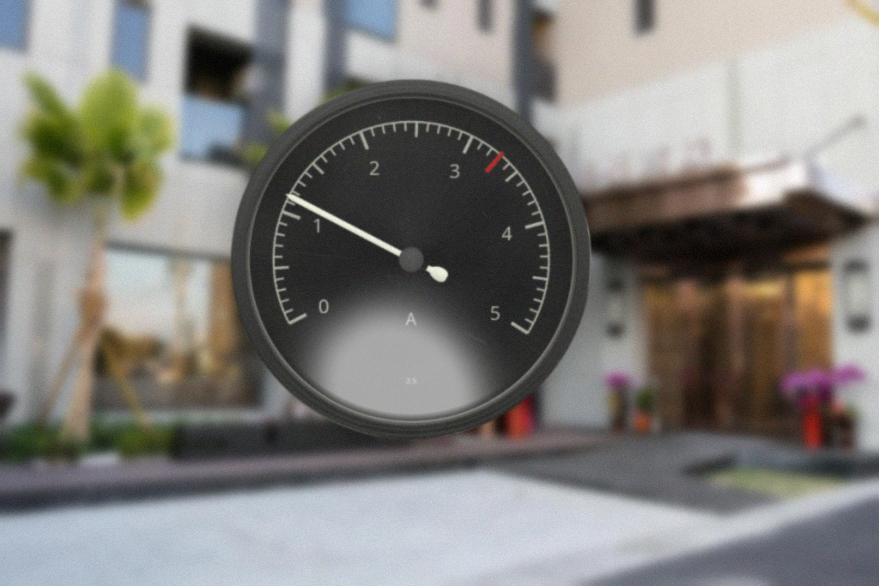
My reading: 1.15 A
